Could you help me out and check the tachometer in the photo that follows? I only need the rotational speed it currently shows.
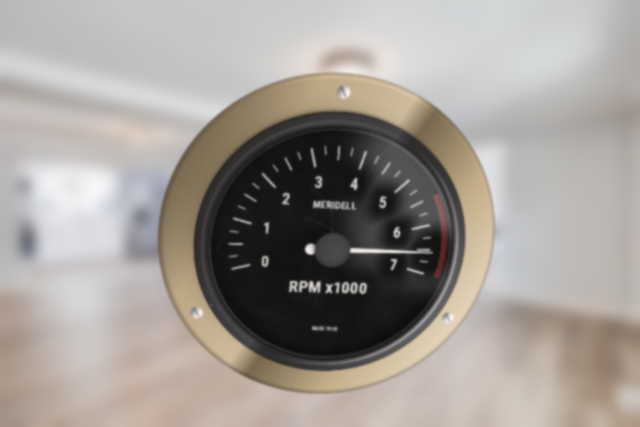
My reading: 6500 rpm
